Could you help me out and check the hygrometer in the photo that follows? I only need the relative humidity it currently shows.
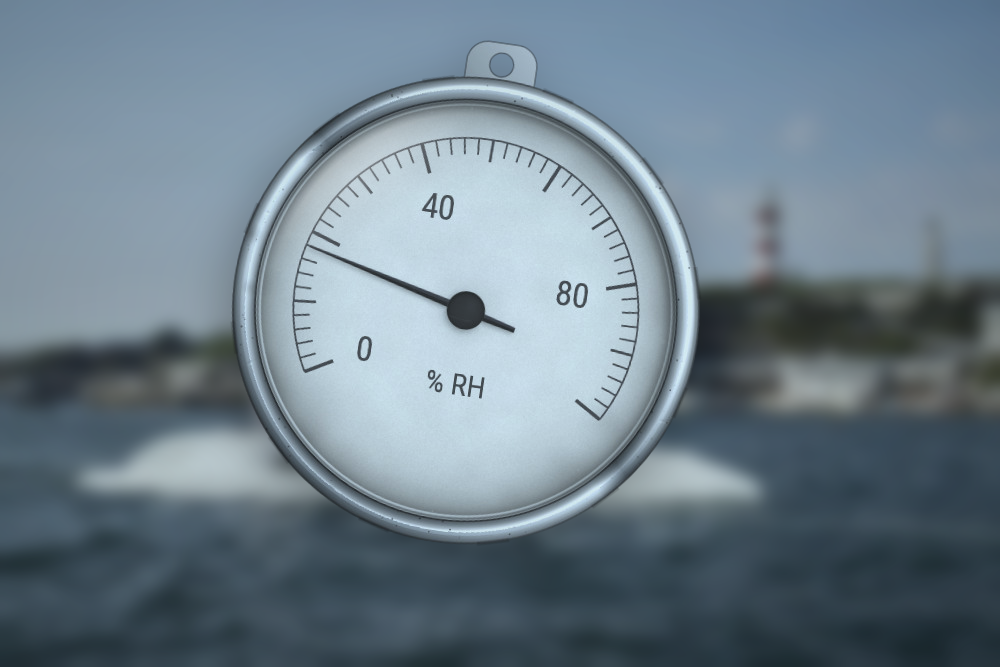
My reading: 18 %
